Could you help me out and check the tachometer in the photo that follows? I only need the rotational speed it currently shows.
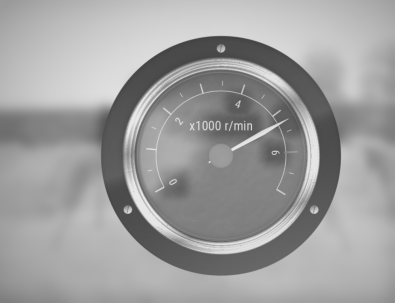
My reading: 5250 rpm
